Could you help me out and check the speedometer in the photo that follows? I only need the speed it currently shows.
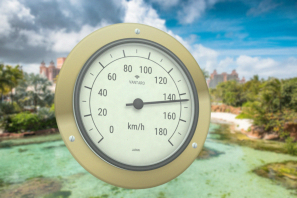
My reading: 145 km/h
